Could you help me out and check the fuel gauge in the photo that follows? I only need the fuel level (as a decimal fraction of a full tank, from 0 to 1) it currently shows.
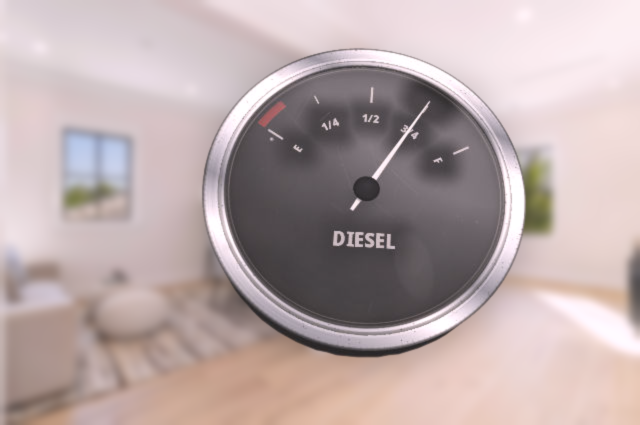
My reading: 0.75
